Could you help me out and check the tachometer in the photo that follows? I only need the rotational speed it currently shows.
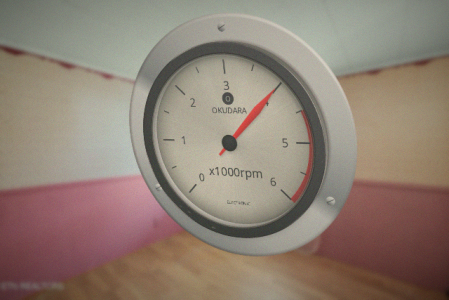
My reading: 4000 rpm
